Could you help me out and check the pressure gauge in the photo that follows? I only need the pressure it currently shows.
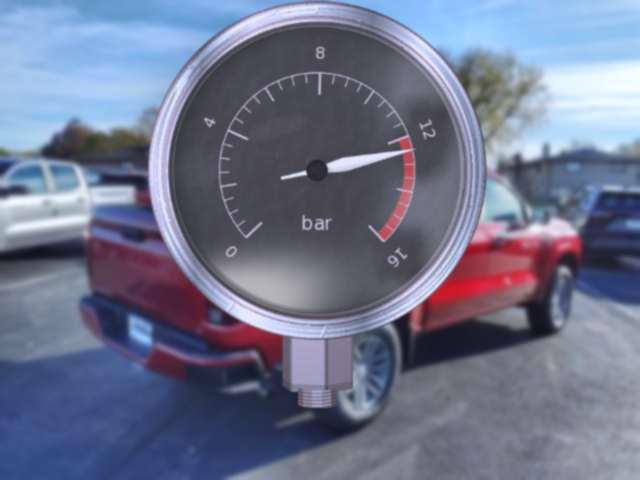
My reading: 12.5 bar
